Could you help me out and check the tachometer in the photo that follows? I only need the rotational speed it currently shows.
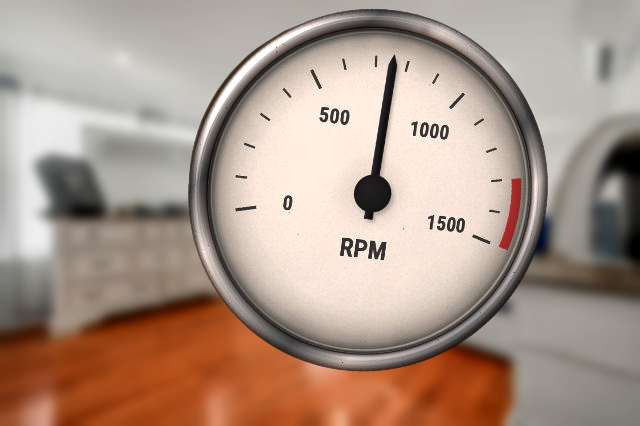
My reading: 750 rpm
